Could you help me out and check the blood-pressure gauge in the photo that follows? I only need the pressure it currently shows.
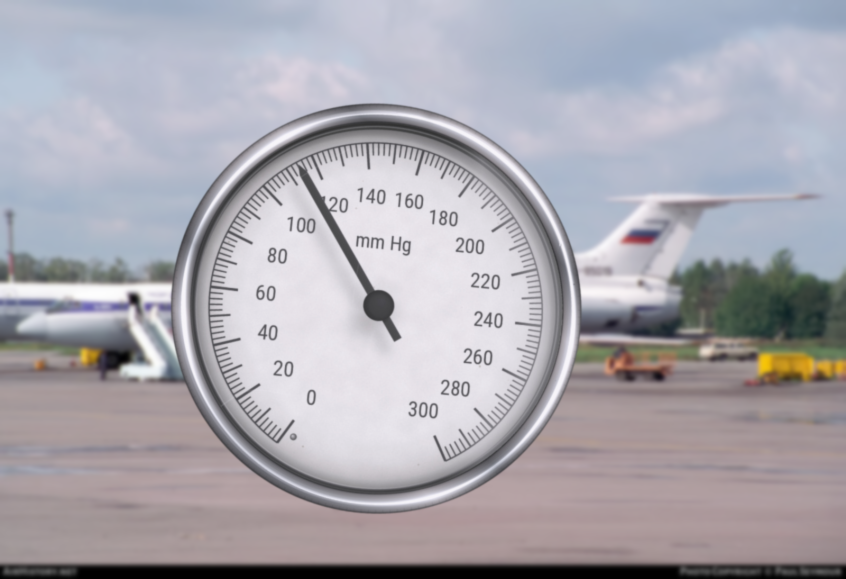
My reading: 114 mmHg
